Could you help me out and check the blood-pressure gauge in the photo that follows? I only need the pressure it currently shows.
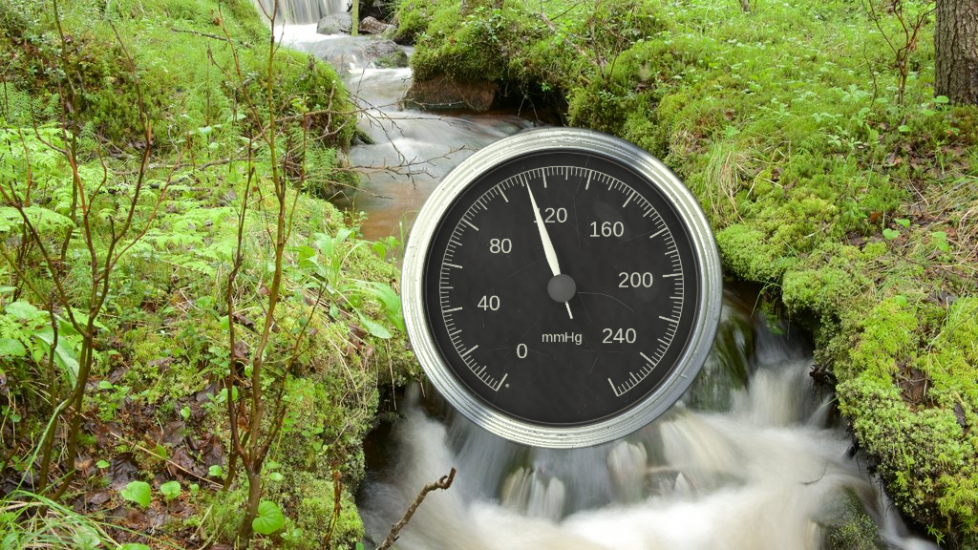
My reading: 112 mmHg
